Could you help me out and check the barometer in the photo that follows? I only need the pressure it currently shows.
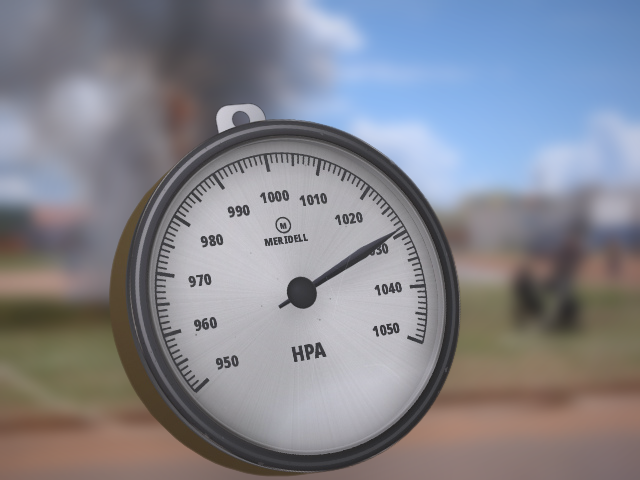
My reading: 1029 hPa
